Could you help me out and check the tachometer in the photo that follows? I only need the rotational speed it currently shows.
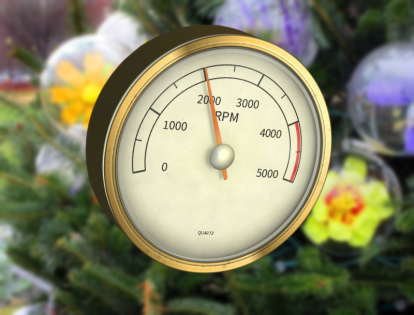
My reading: 2000 rpm
